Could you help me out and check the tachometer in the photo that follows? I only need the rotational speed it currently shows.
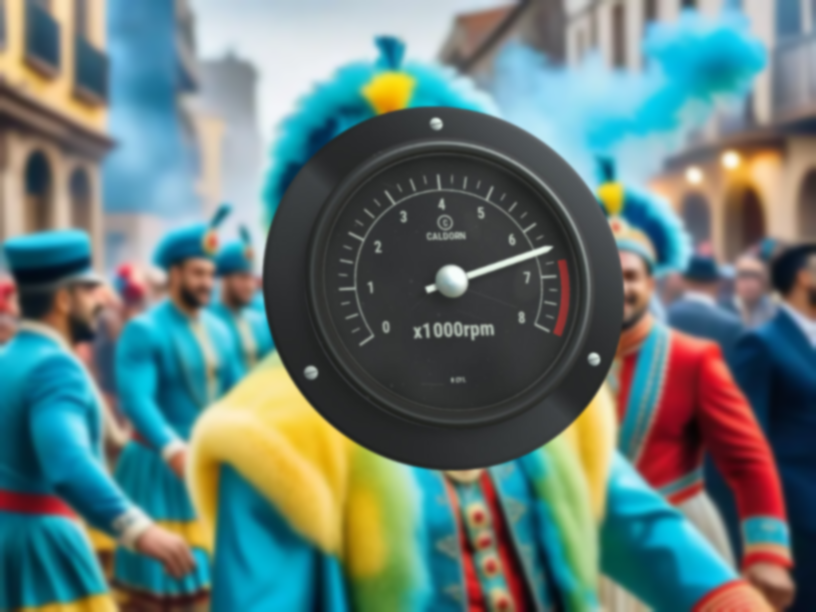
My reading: 6500 rpm
